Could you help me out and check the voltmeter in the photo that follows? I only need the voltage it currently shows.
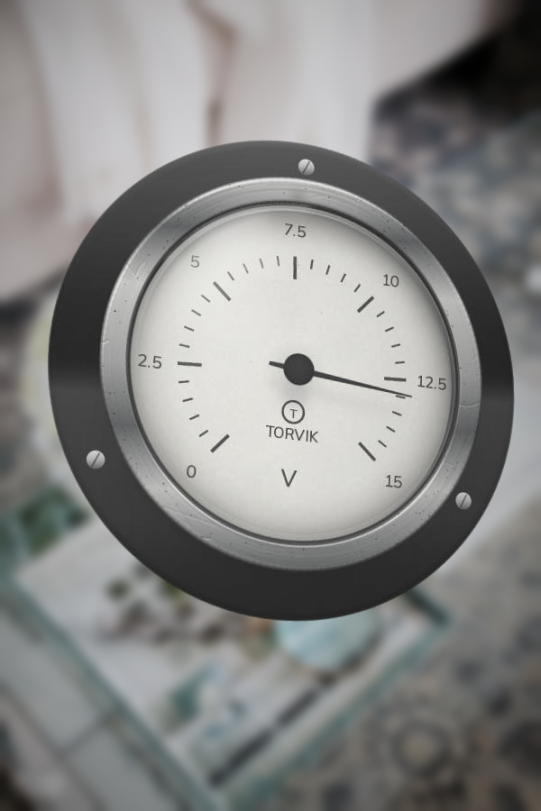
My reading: 13 V
